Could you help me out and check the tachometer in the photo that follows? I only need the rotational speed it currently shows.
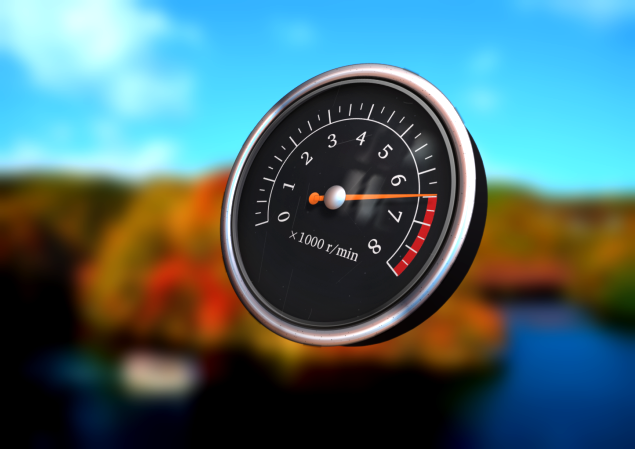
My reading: 6500 rpm
